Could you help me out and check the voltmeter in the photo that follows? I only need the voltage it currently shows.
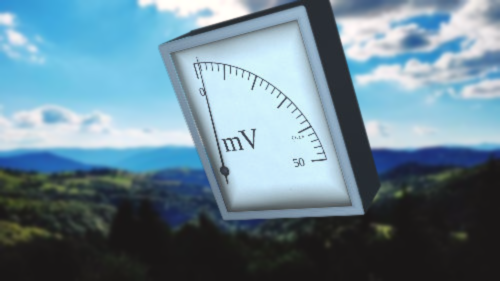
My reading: 2 mV
